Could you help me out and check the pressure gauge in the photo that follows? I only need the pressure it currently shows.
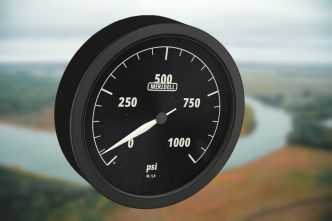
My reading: 50 psi
